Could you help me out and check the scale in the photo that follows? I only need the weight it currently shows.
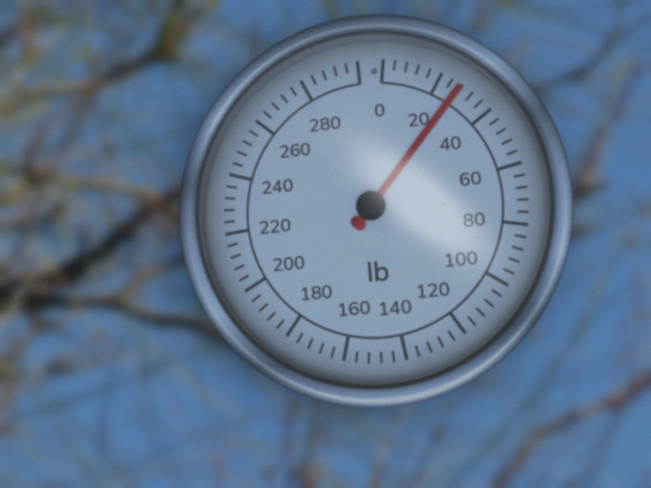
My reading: 28 lb
